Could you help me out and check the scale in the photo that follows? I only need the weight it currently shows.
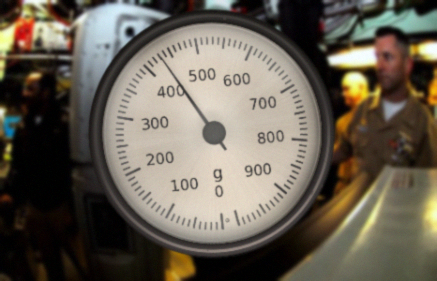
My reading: 430 g
